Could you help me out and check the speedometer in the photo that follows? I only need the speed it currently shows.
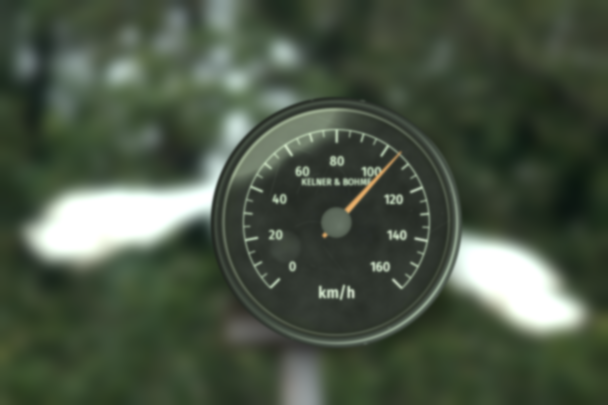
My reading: 105 km/h
